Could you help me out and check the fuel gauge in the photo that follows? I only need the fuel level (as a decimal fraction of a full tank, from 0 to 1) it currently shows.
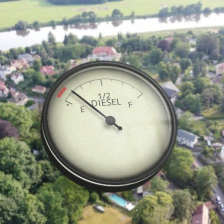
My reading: 0.125
